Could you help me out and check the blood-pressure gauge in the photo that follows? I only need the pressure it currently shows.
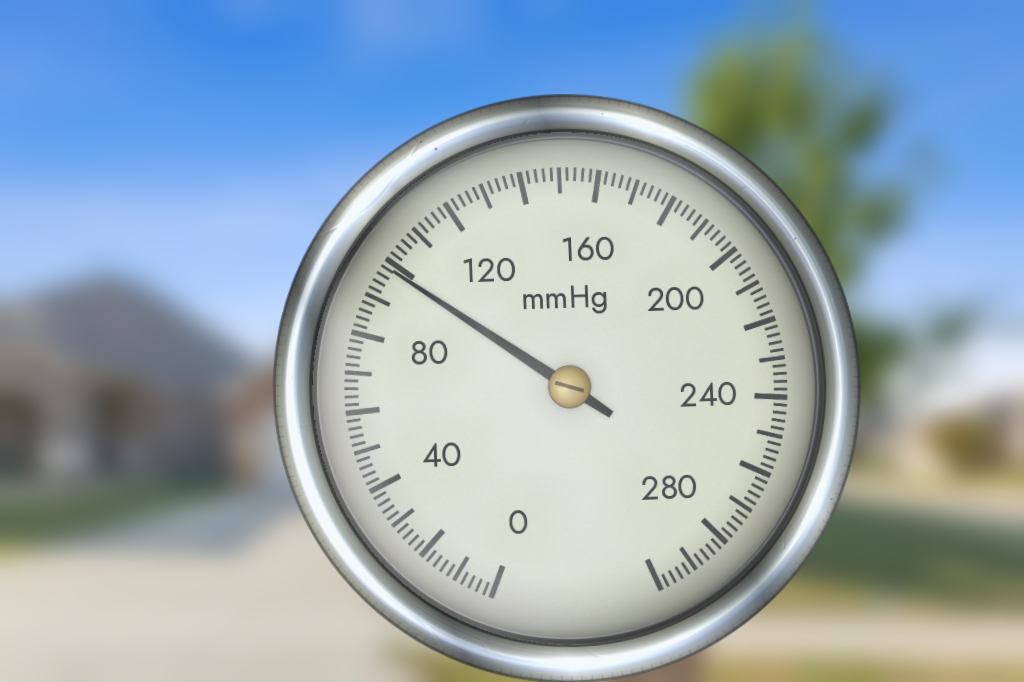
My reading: 98 mmHg
